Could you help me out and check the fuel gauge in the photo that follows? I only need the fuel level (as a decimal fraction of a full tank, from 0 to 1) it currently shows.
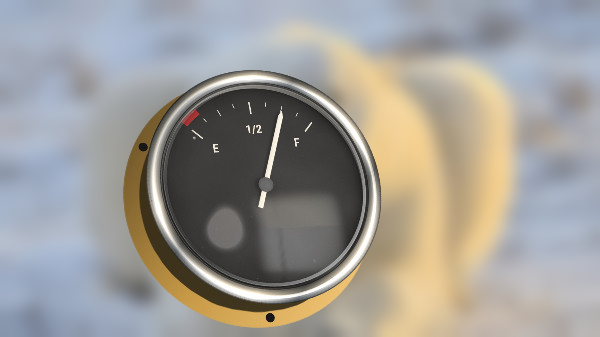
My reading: 0.75
